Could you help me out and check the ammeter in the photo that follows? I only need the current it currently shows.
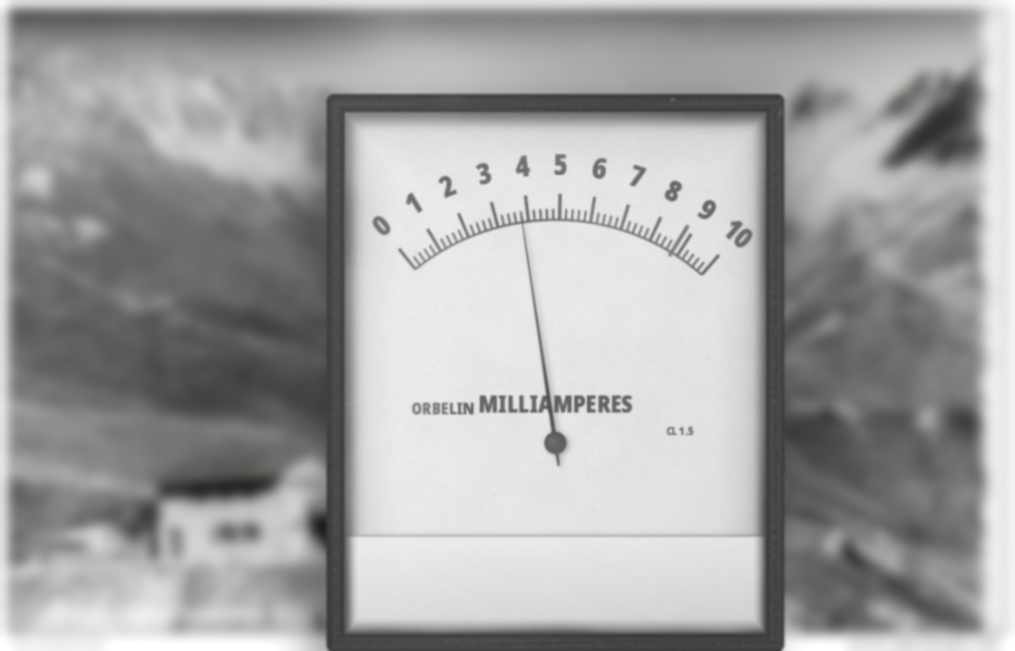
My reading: 3.8 mA
